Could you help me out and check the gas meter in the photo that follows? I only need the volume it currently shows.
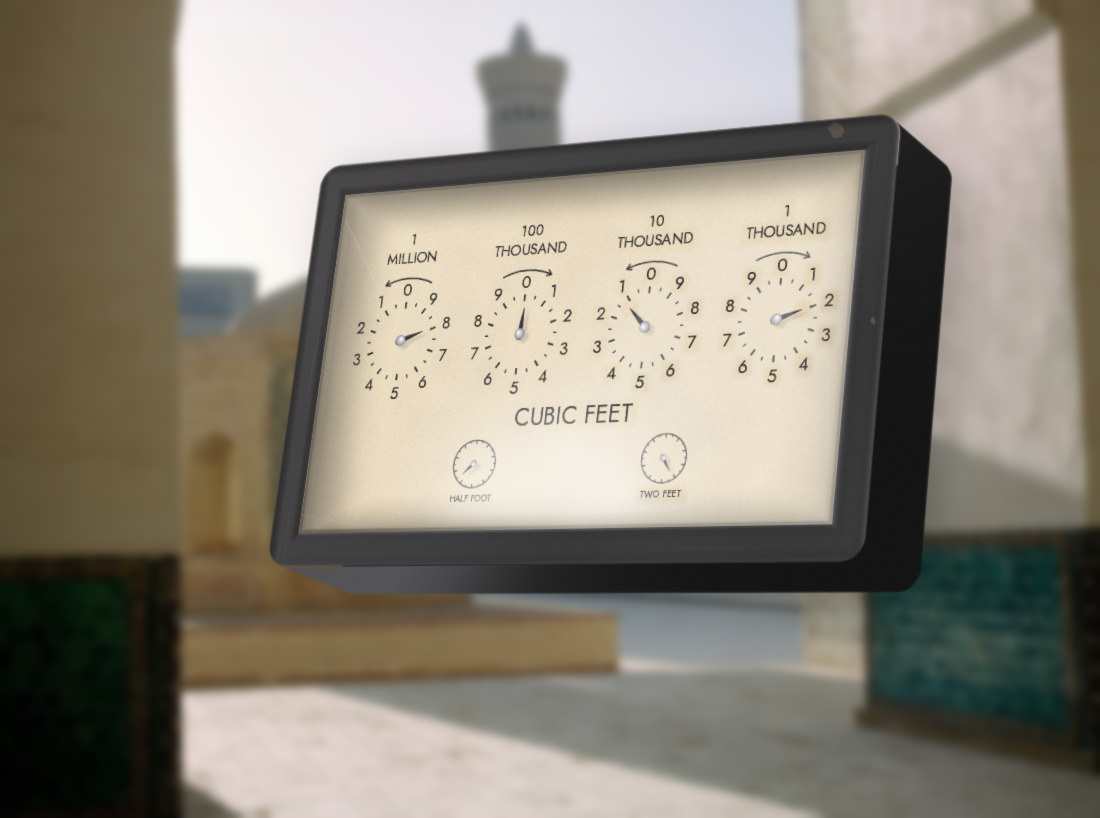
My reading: 801200 ft³
